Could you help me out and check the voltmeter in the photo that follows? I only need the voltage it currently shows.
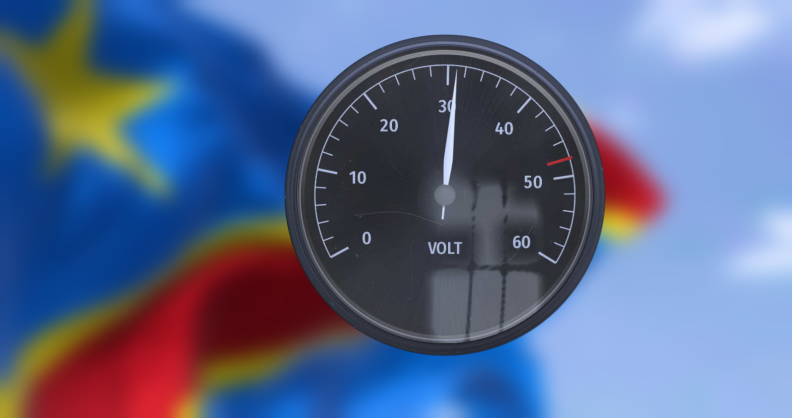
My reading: 31 V
